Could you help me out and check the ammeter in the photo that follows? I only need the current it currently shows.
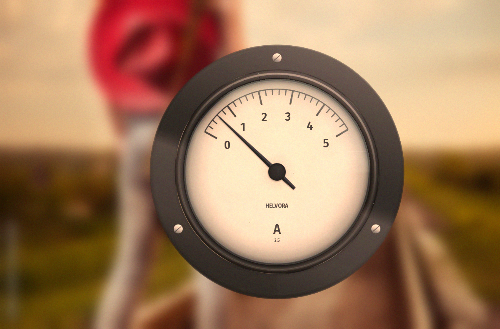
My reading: 0.6 A
